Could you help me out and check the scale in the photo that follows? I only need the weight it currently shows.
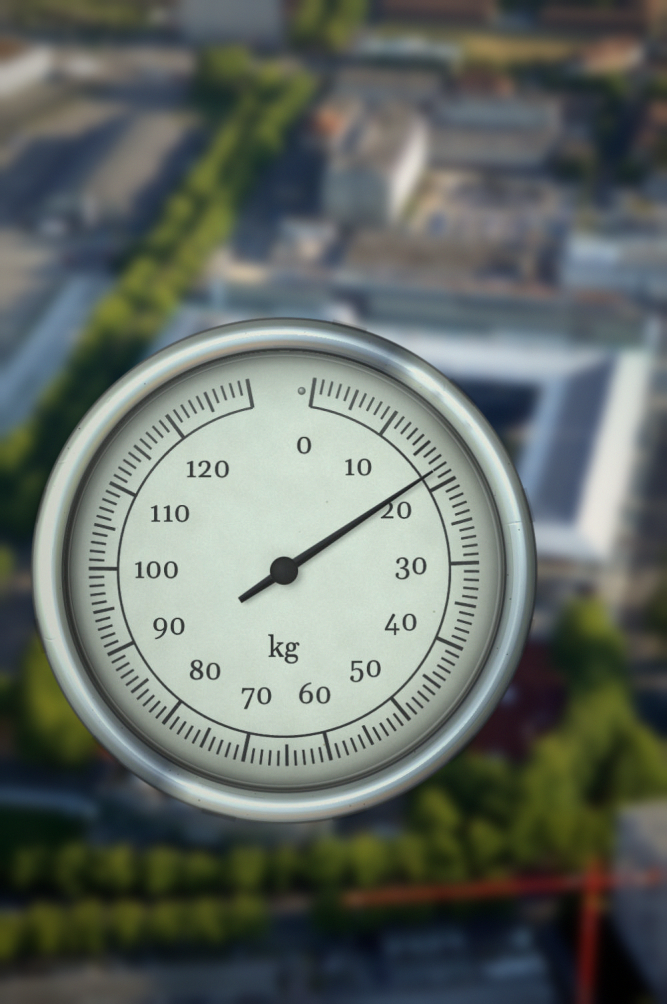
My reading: 18 kg
